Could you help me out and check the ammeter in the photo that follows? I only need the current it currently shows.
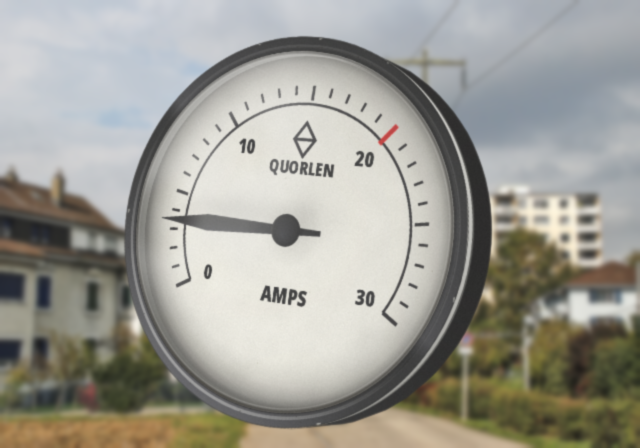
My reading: 3.5 A
